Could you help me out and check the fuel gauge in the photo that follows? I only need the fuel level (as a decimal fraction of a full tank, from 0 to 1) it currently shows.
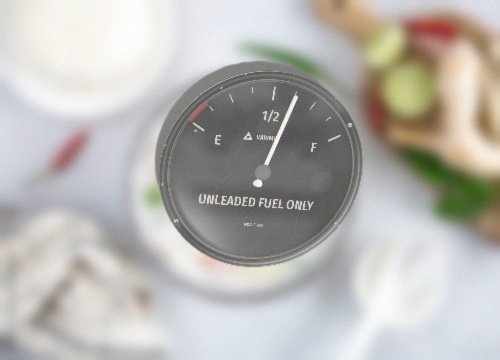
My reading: 0.625
